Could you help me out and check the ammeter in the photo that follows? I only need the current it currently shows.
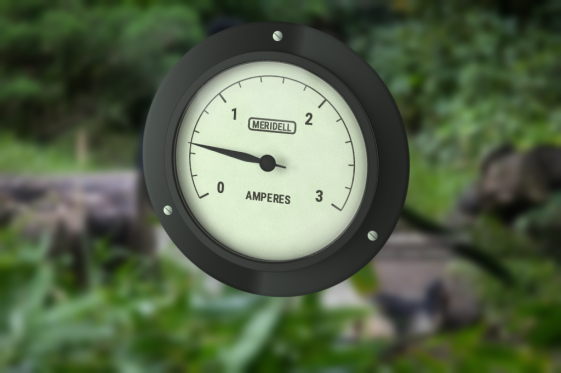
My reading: 0.5 A
